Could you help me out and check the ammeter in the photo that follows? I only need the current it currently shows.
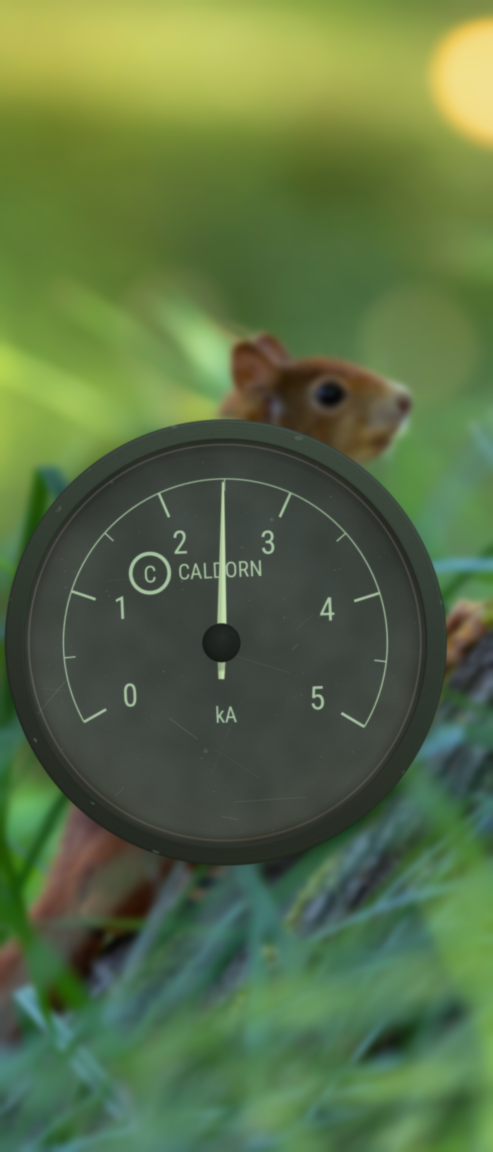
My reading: 2.5 kA
